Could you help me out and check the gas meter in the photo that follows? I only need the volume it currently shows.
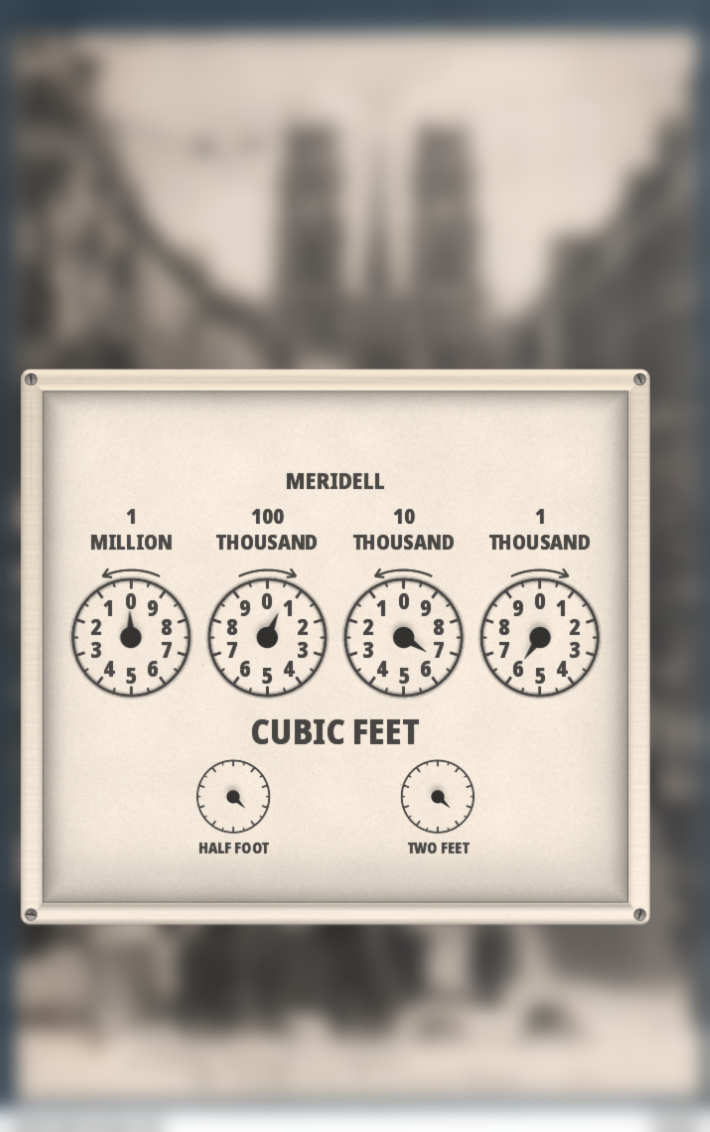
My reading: 6600 ft³
